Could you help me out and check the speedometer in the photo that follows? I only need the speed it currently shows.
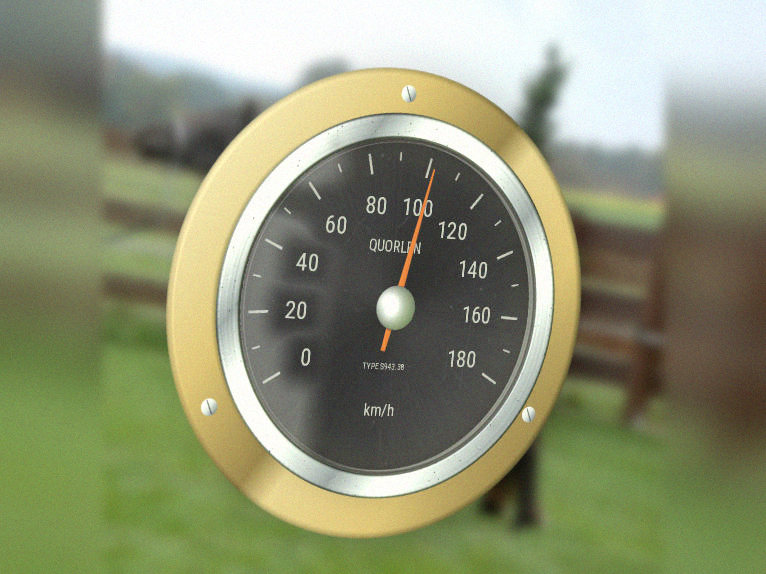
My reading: 100 km/h
